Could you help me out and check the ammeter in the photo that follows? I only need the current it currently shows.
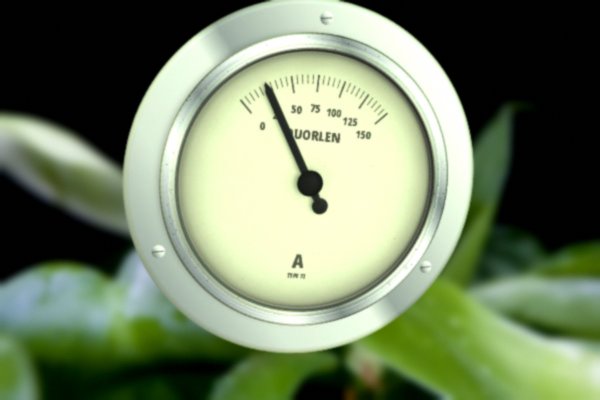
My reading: 25 A
